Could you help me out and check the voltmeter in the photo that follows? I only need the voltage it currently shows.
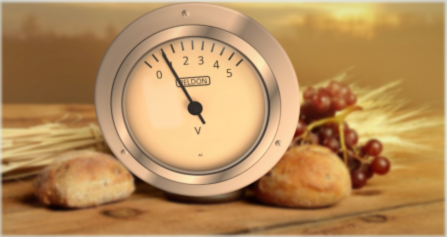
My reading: 1 V
